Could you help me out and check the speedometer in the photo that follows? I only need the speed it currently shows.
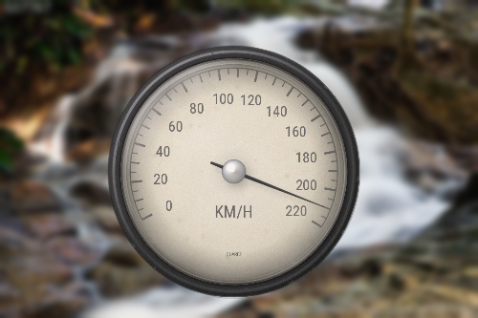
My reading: 210 km/h
